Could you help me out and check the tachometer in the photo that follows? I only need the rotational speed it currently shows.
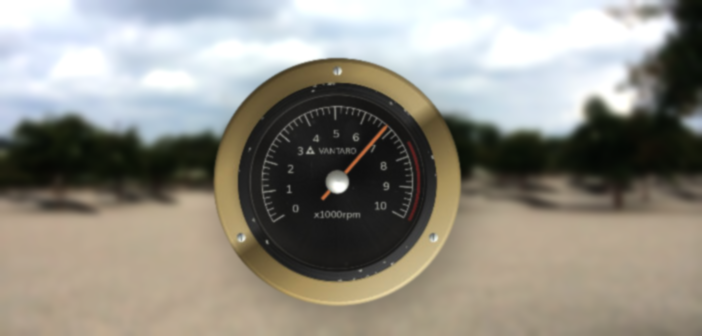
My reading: 6800 rpm
